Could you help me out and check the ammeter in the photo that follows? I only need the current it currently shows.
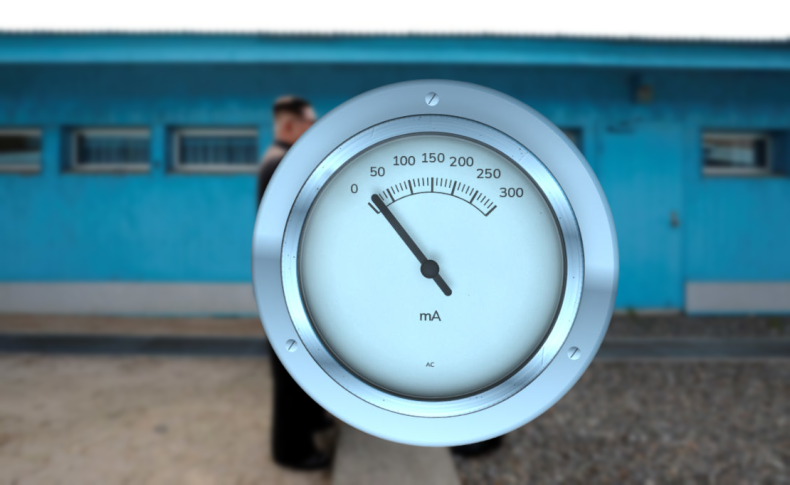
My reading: 20 mA
